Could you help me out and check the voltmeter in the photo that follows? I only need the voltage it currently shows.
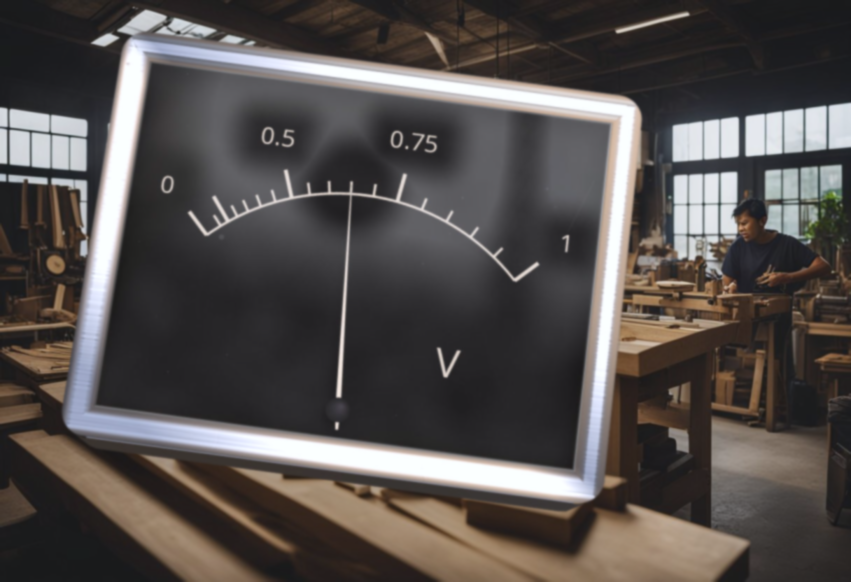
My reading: 0.65 V
